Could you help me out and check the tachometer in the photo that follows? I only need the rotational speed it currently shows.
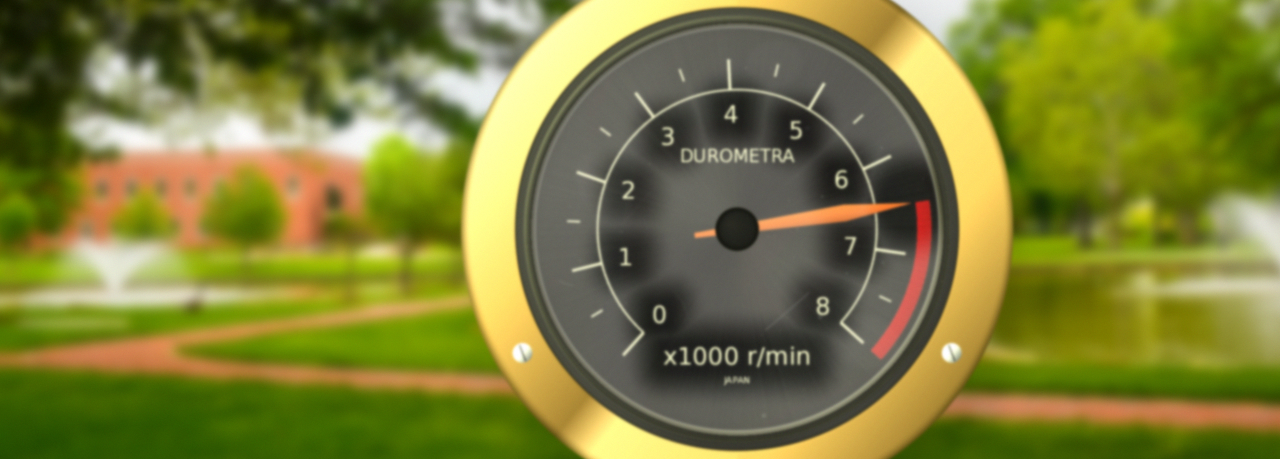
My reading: 6500 rpm
